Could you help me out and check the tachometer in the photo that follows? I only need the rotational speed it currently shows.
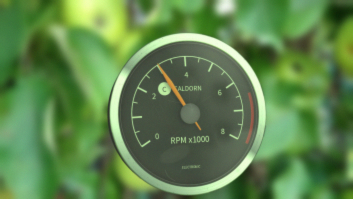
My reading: 3000 rpm
